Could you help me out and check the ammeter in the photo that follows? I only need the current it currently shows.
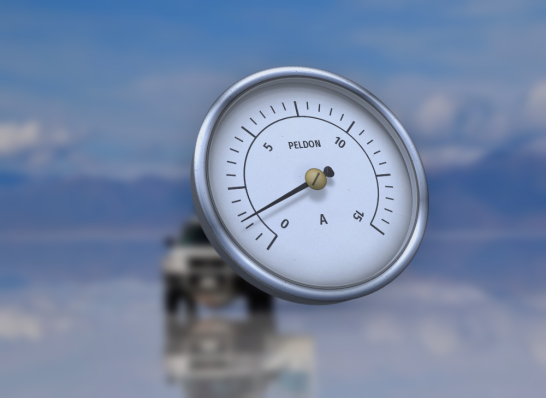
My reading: 1.25 A
